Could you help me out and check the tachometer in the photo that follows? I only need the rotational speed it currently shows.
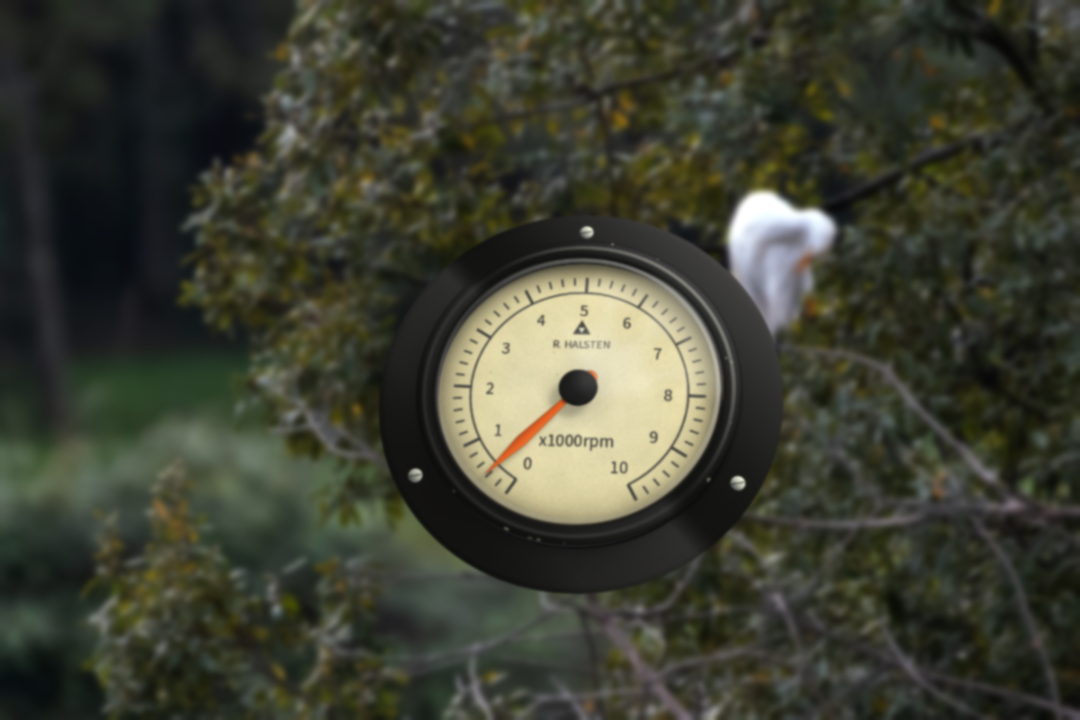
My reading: 400 rpm
